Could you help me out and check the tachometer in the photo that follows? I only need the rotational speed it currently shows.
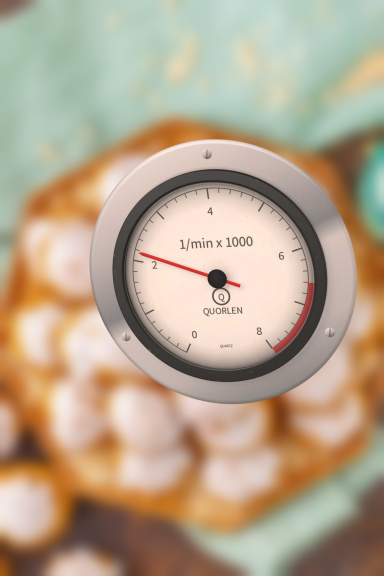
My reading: 2200 rpm
